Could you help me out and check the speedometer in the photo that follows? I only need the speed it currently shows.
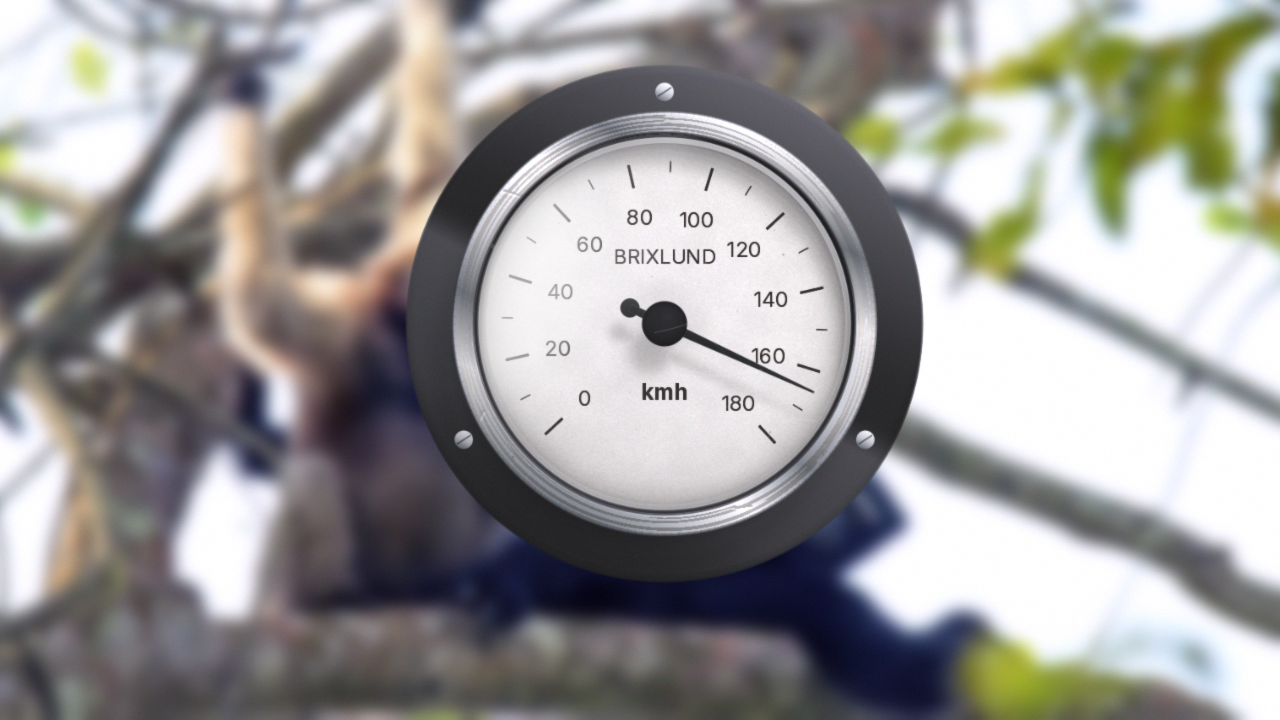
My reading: 165 km/h
